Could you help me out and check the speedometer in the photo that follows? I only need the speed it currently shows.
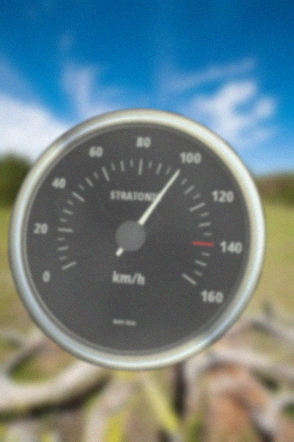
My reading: 100 km/h
